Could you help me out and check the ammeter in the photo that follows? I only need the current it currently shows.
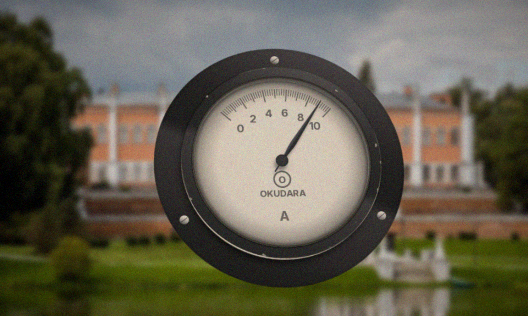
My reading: 9 A
